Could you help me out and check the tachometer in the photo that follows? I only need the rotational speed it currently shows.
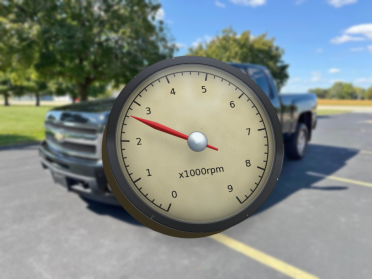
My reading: 2600 rpm
